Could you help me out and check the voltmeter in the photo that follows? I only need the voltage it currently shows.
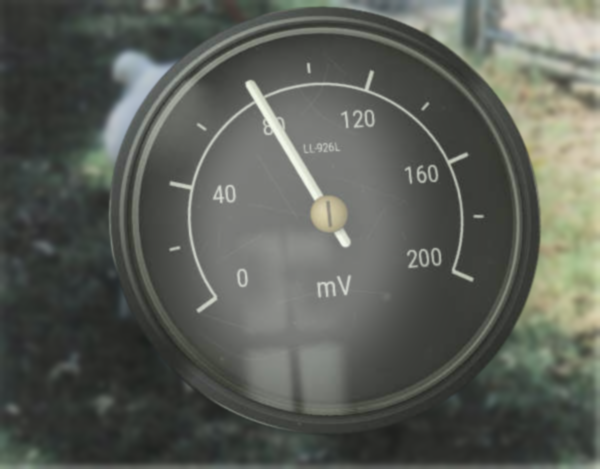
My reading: 80 mV
